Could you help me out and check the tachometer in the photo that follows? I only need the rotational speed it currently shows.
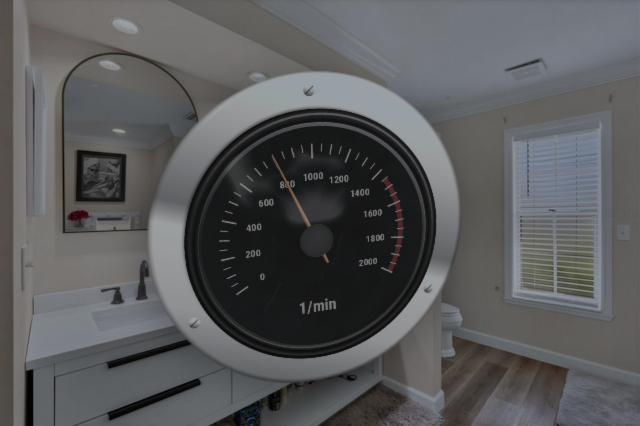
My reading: 800 rpm
